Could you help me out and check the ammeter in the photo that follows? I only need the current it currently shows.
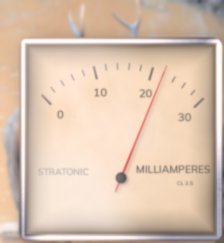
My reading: 22 mA
